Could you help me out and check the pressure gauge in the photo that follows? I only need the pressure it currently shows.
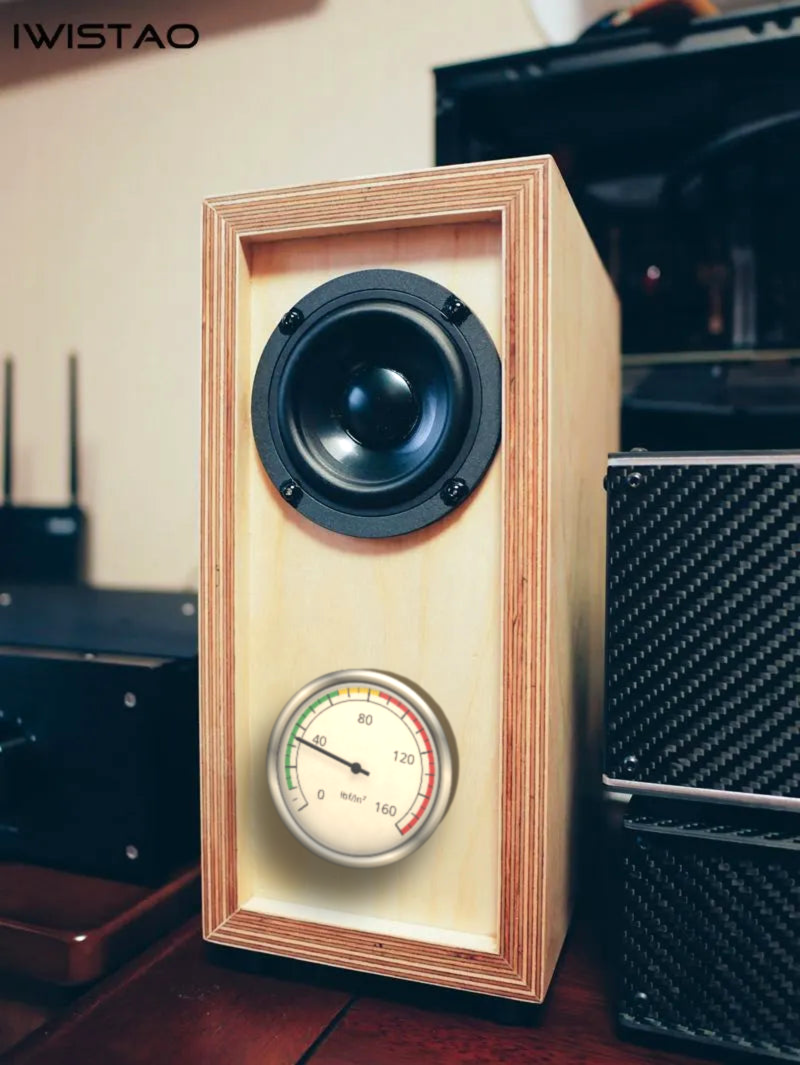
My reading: 35 psi
